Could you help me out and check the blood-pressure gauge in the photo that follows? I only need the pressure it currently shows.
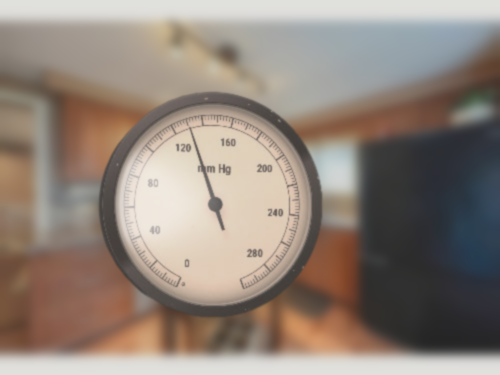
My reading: 130 mmHg
